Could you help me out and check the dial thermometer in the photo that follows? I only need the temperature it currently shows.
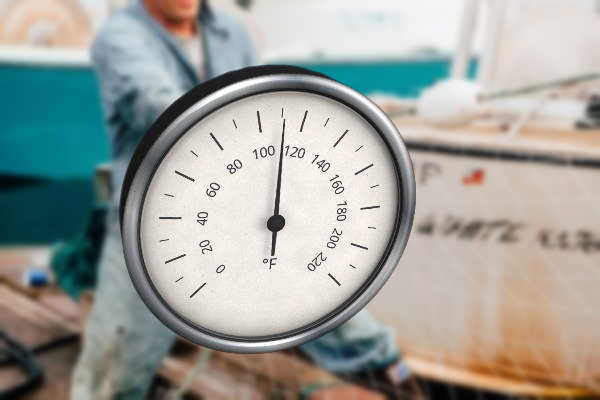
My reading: 110 °F
